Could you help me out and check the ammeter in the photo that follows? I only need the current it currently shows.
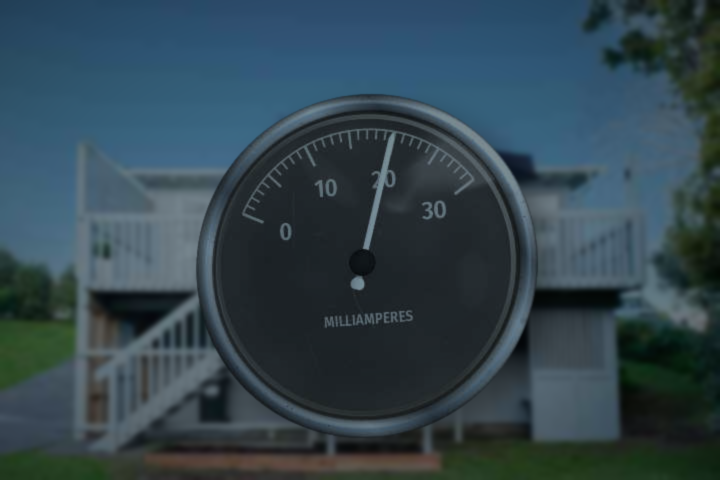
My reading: 20 mA
